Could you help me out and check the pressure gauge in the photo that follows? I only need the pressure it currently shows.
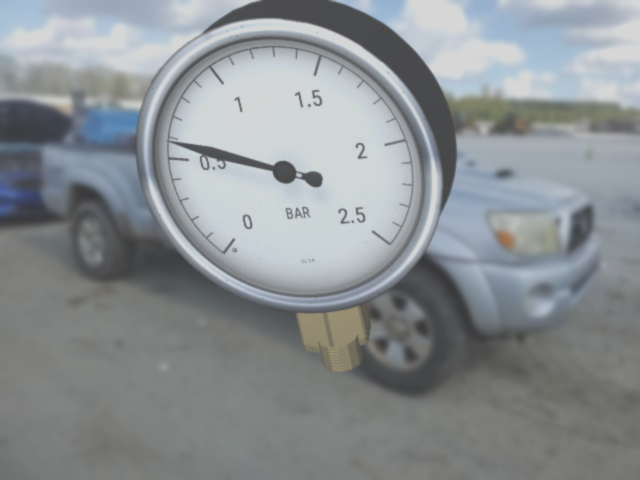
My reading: 0.6 bar
